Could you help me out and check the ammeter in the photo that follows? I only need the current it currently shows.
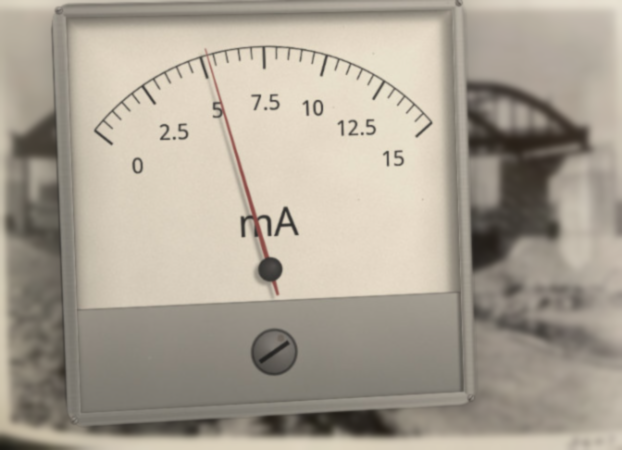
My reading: 5.25 mA
